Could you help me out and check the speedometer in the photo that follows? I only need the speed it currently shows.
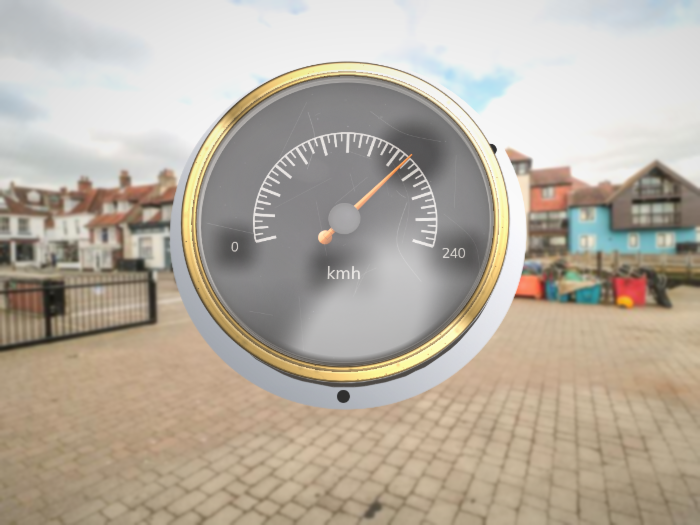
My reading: 170 km/h
